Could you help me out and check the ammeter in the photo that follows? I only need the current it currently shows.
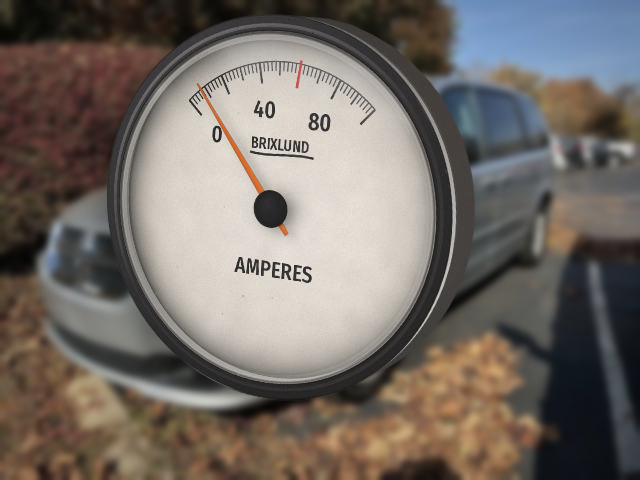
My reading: 10 A
